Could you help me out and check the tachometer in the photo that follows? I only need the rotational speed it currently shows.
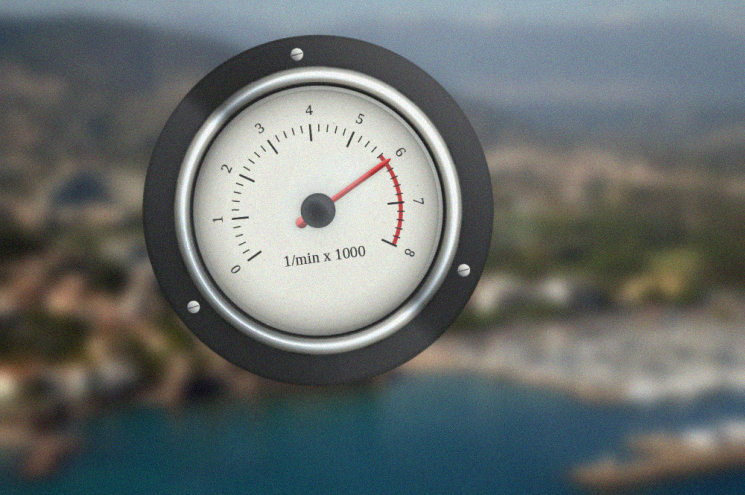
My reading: 6000 rpm
